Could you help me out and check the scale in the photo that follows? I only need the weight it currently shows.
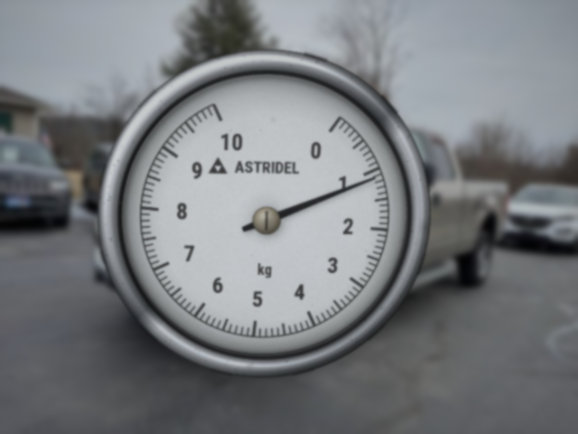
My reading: 1.1 kg
